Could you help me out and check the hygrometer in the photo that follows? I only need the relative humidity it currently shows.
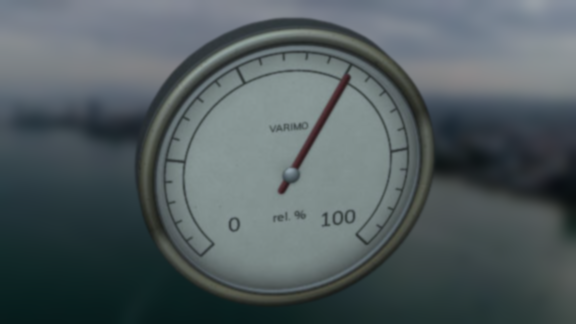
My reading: 60 %
